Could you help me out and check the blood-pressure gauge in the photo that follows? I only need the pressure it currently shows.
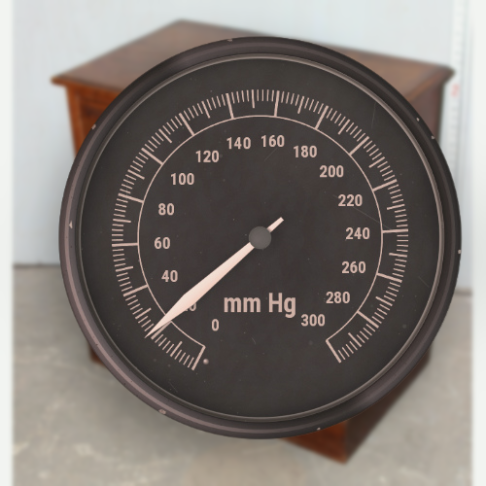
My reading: 22 mmHg
